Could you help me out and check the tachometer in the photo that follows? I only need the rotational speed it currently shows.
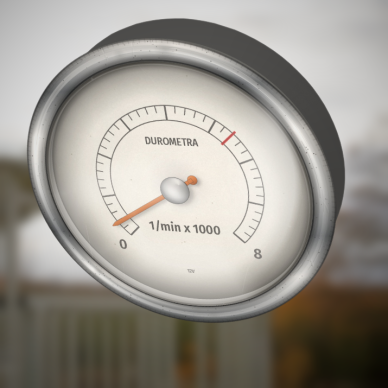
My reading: 400 rpm
